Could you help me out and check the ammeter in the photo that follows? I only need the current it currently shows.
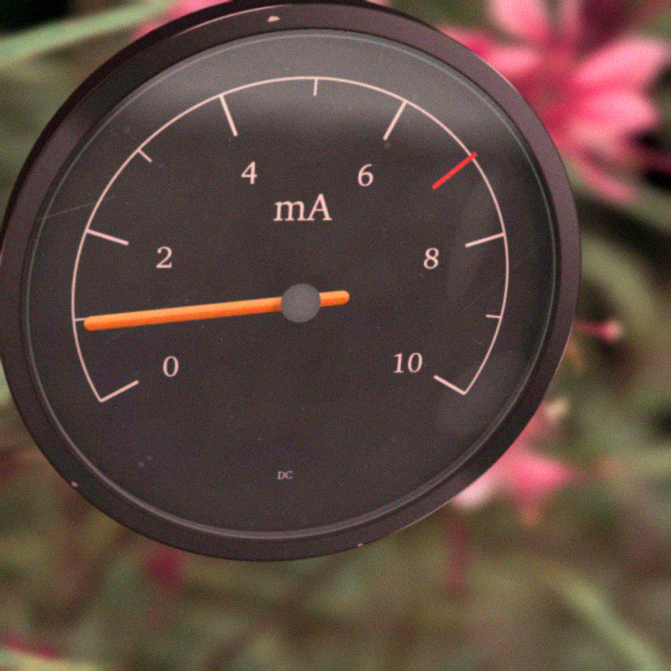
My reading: 1 mA
